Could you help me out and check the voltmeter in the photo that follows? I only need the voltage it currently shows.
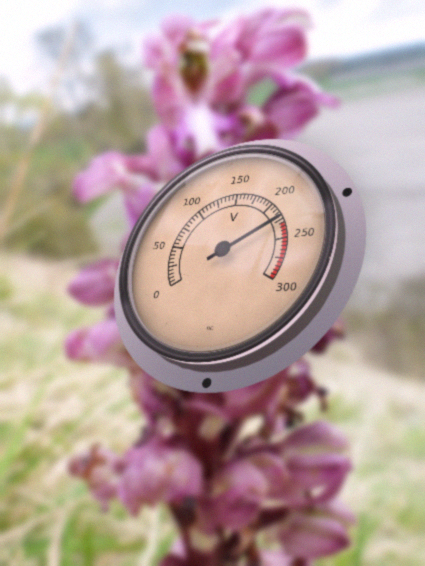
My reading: 225 V
